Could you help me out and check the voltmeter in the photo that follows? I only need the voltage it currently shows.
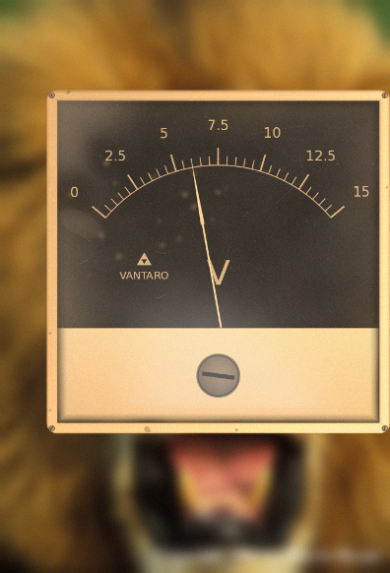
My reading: 6 V
